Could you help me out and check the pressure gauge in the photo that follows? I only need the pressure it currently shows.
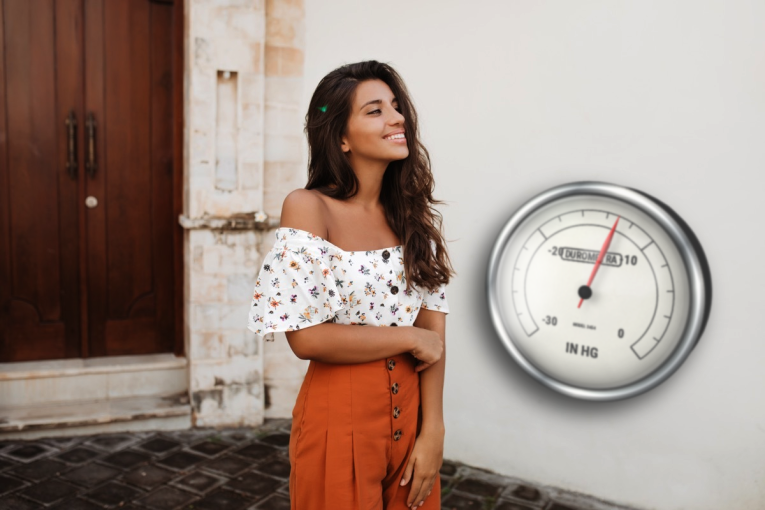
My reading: -13 inHg
